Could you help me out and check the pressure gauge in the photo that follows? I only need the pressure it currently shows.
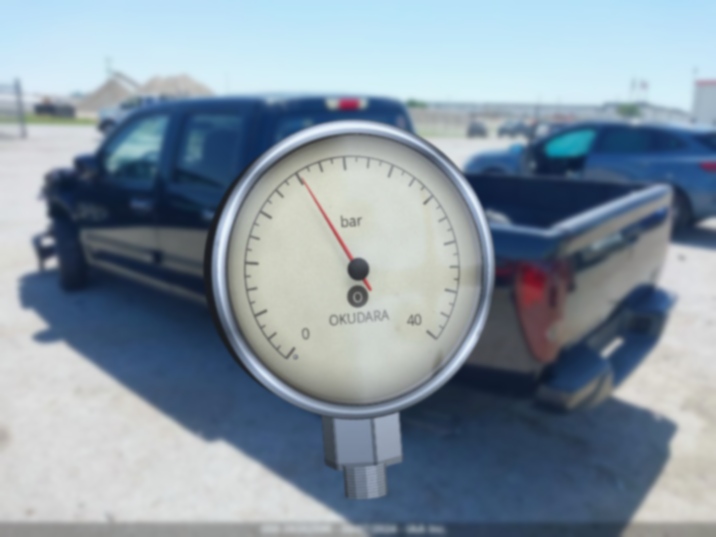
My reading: 16 bar
